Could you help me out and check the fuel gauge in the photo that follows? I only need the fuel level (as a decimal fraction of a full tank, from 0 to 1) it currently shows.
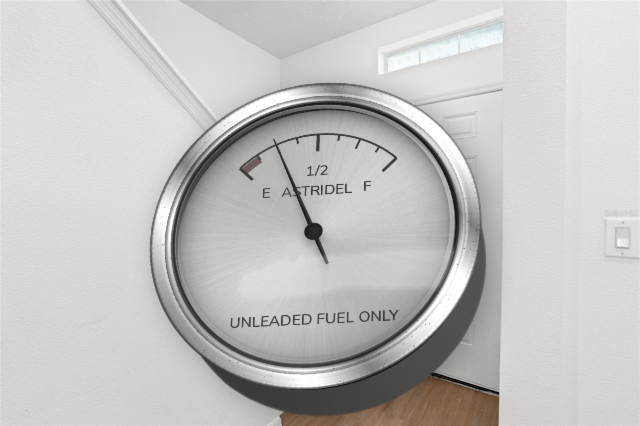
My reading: 0.25
